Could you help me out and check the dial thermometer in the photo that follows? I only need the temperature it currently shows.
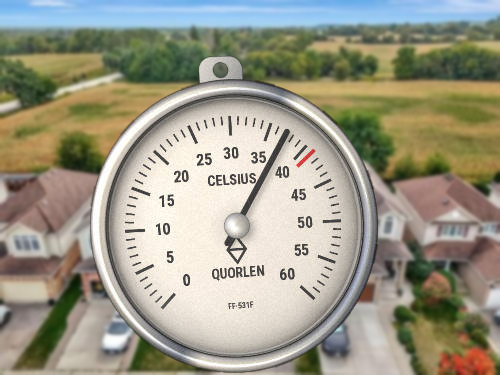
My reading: 37 °C
